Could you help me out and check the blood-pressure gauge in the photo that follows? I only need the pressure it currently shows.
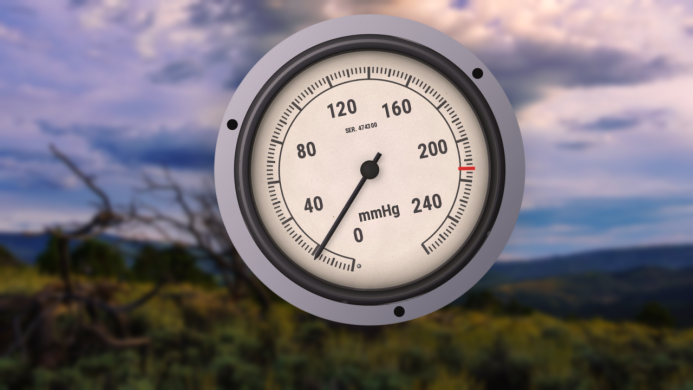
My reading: 18 mmHg
